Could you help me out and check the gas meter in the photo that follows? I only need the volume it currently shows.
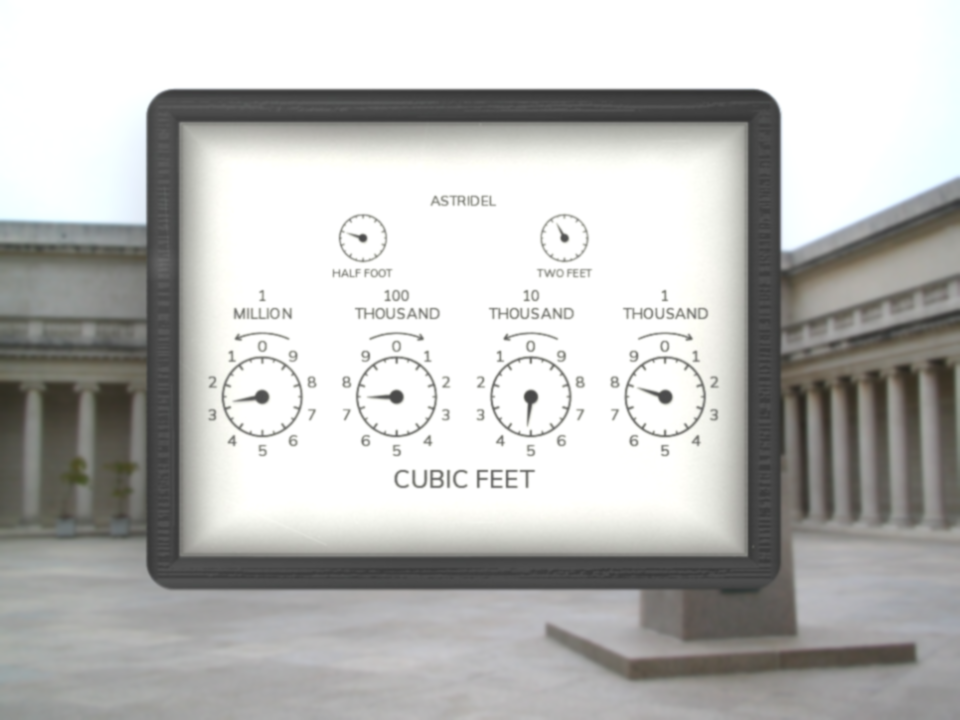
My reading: 274800 ft³
